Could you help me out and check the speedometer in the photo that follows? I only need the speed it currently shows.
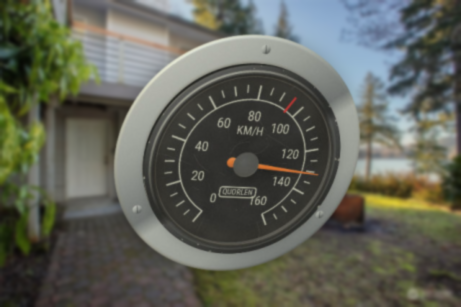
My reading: 130 km/h
